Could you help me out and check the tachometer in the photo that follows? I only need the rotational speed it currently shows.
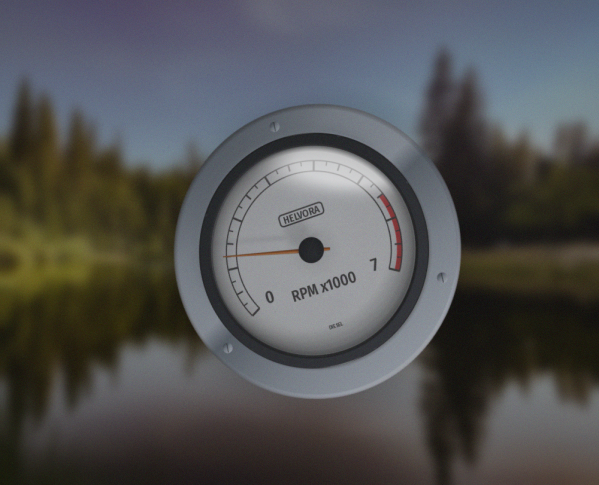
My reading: 1250 rpm
